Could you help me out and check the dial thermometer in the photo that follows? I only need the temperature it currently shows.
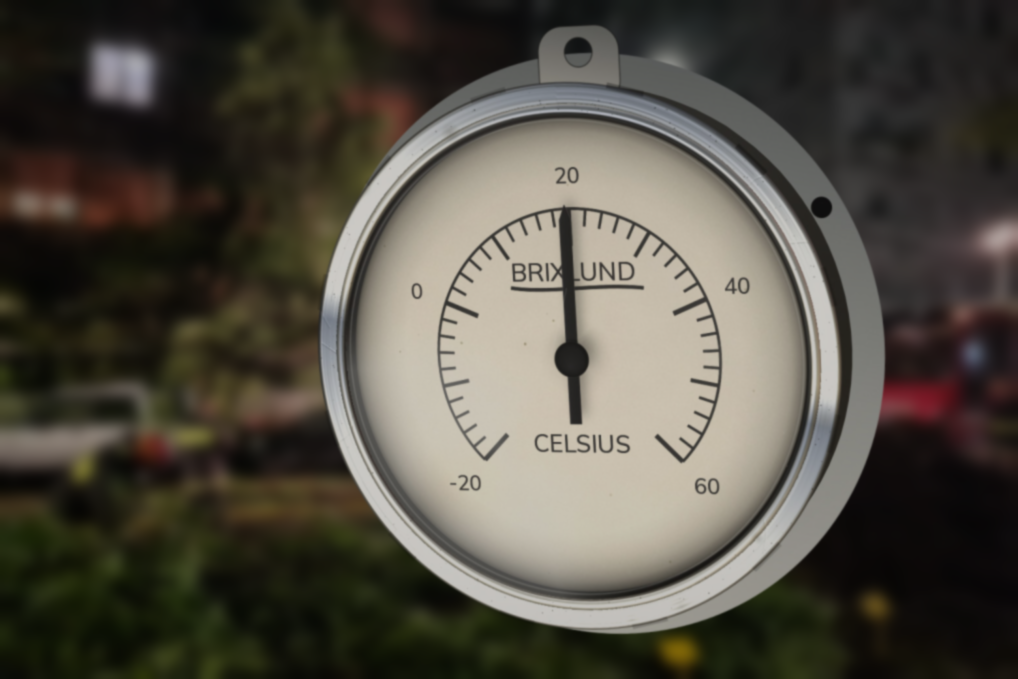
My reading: 20 °C
